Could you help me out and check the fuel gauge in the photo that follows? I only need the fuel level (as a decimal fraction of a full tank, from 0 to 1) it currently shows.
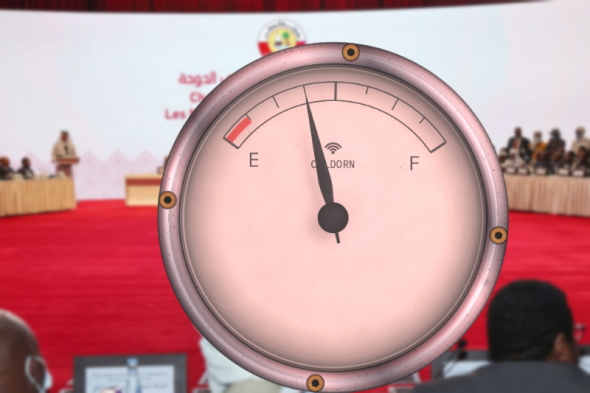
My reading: 0.375
